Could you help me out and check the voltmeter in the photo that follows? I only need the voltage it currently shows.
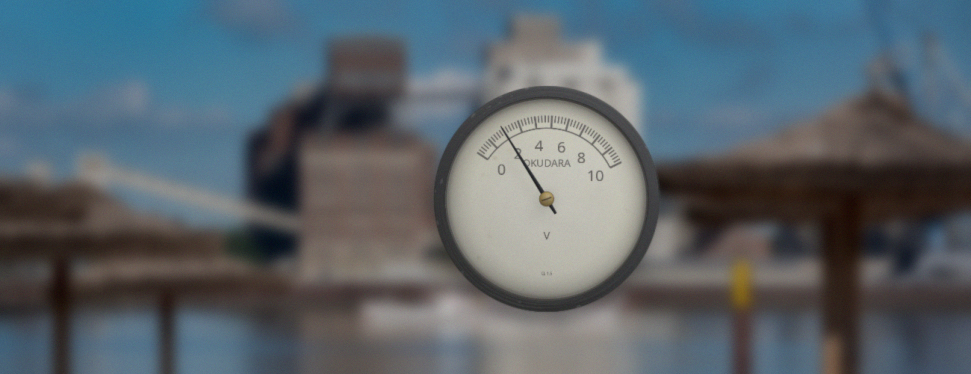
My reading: 2 V
